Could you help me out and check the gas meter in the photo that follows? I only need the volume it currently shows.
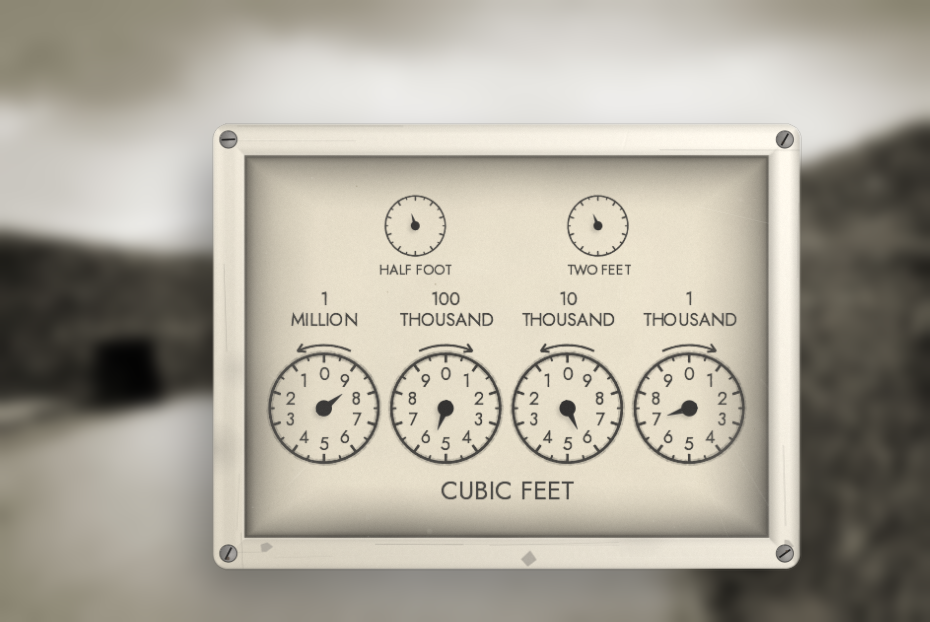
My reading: 855700 ft³
